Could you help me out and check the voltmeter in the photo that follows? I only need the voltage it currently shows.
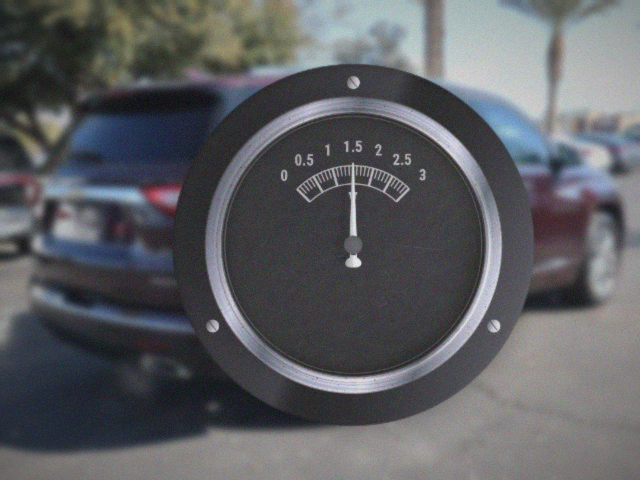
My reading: 1.5 V
